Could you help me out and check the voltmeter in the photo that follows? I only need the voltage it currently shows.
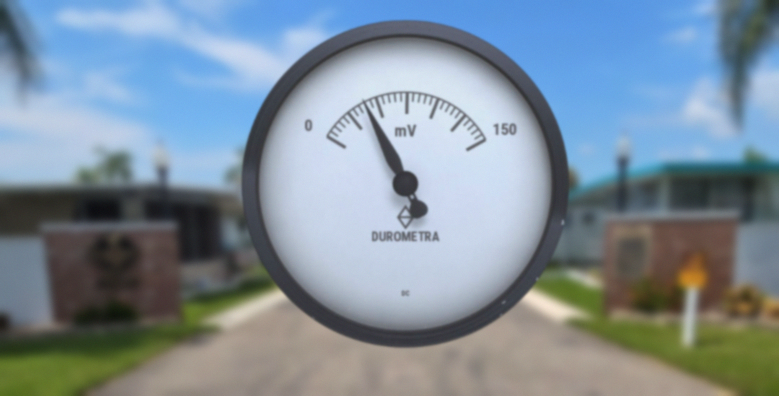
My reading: 40 mV
